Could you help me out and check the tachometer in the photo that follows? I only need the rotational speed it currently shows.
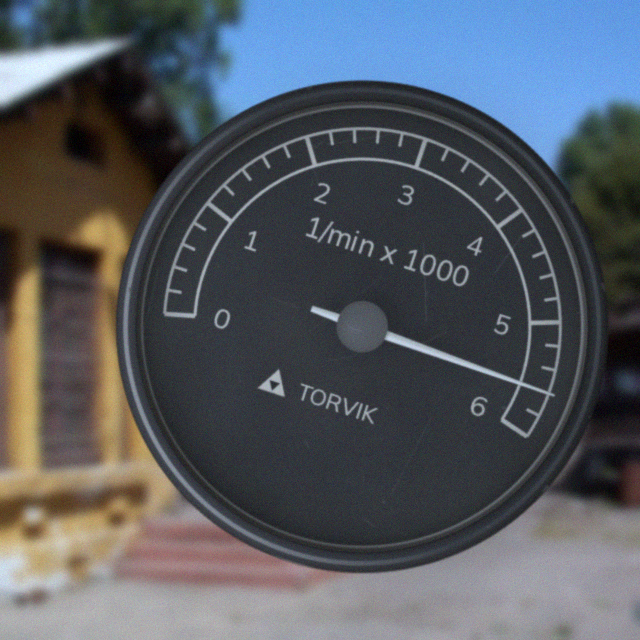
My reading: 5600 rpm
